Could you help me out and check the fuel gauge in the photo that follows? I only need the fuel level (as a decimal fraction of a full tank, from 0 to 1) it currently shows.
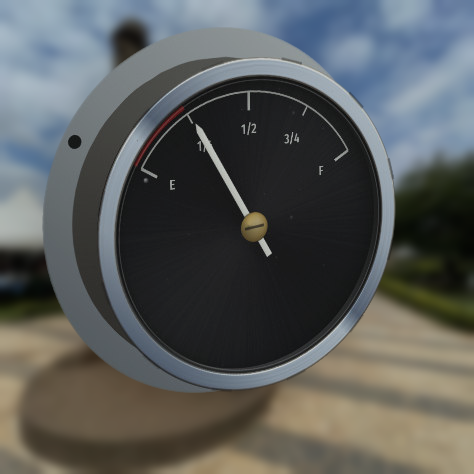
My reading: 0.25
